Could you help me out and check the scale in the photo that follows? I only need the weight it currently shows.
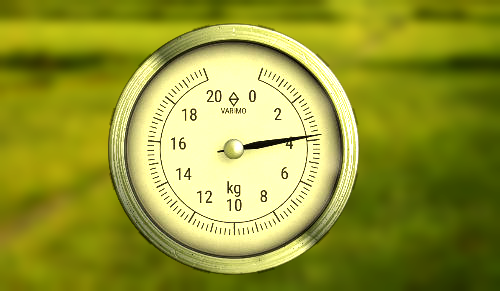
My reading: 3.8 kg
